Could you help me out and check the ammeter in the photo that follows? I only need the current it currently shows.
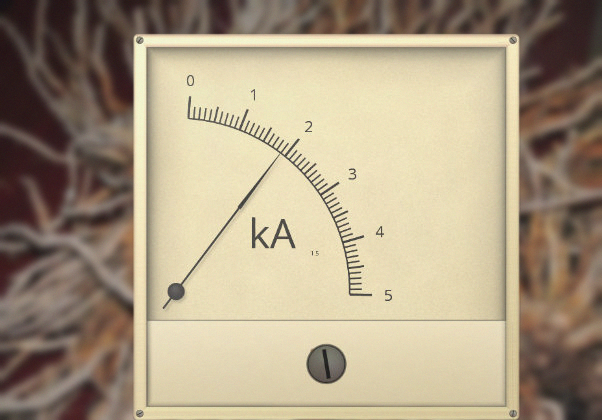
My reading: 1.9 kA
